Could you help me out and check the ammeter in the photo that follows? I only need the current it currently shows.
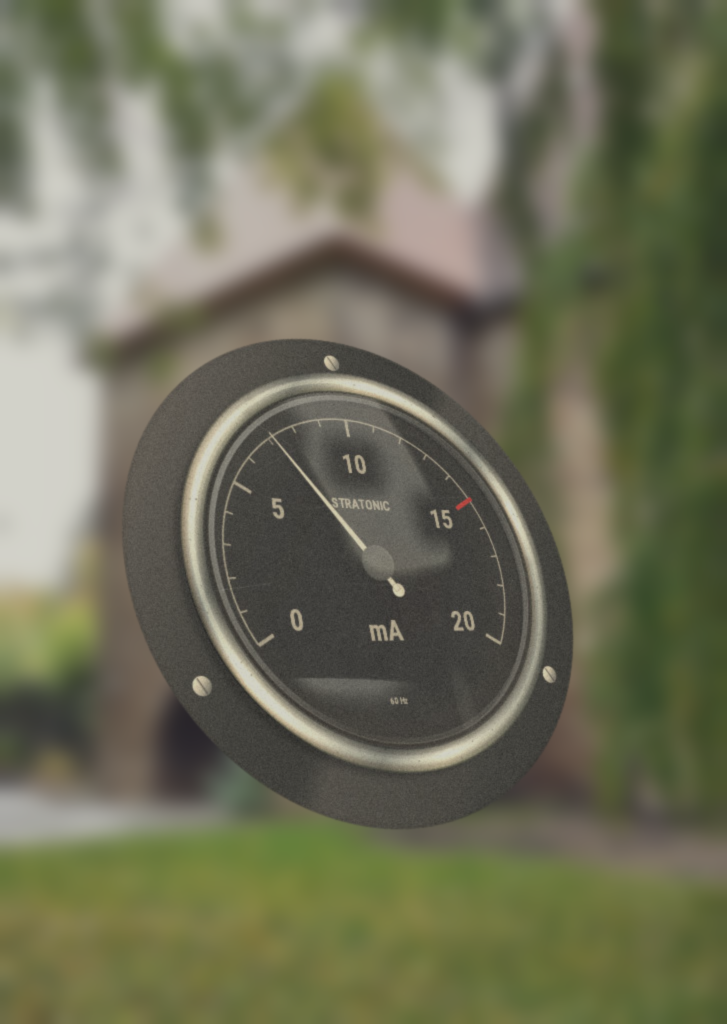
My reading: 7 mA
